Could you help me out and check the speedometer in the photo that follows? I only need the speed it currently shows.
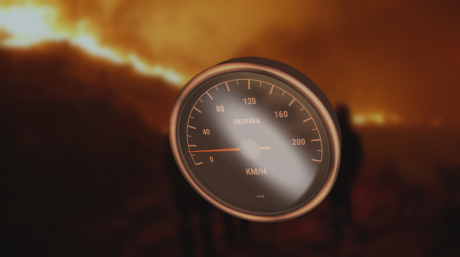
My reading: 15 km/h
